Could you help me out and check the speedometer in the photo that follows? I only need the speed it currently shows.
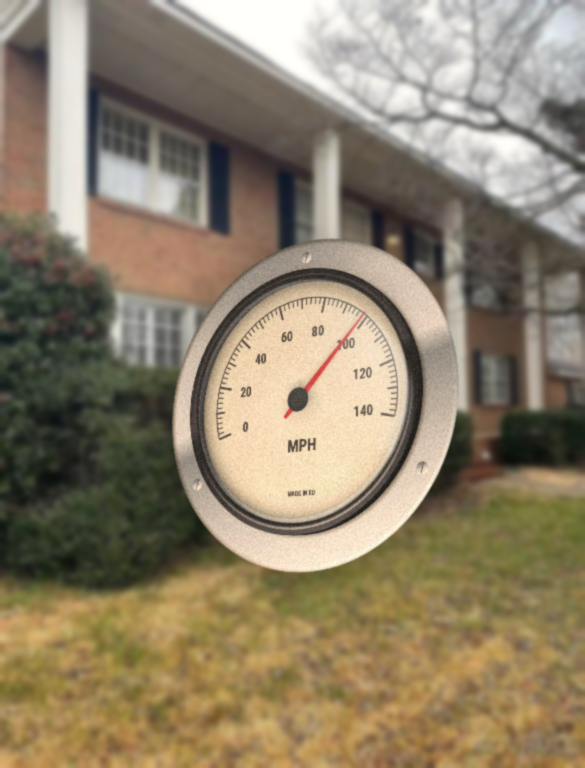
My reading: 100 mph
